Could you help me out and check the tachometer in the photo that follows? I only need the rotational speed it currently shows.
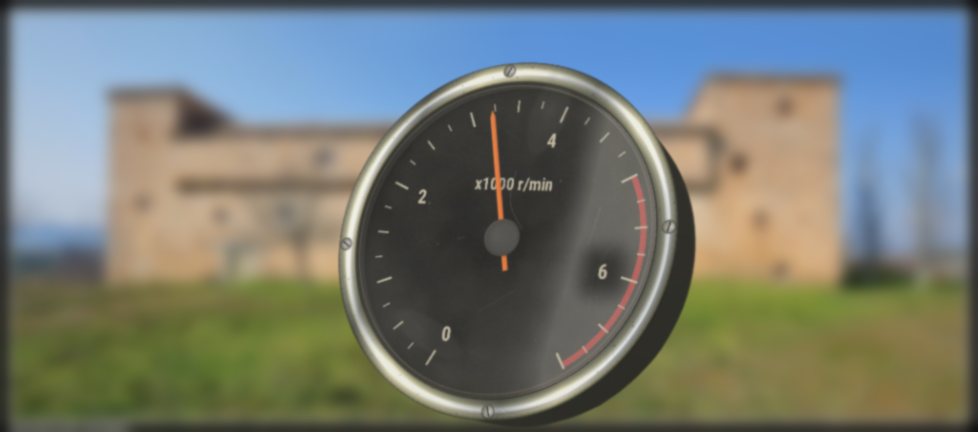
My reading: 3250 rpm
